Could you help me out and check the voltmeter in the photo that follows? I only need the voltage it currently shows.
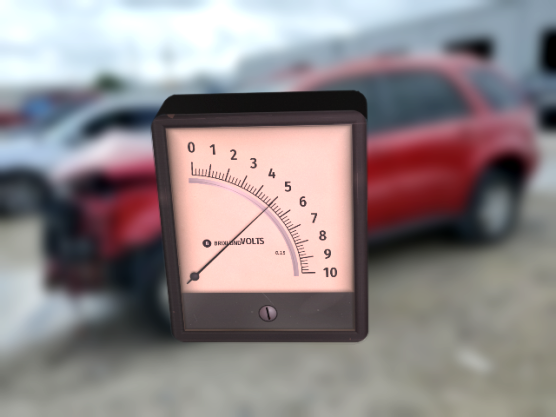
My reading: 5 V
